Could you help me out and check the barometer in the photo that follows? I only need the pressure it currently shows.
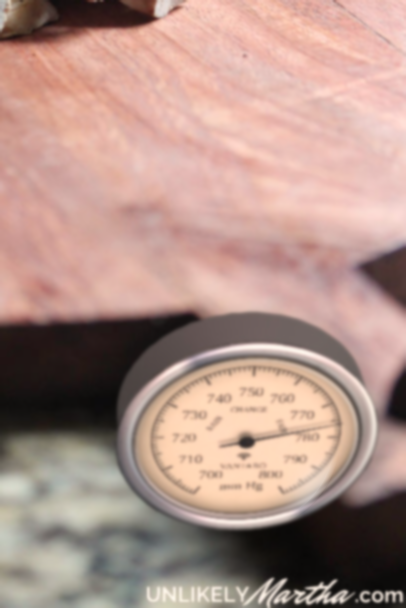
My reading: 775 mmHg
